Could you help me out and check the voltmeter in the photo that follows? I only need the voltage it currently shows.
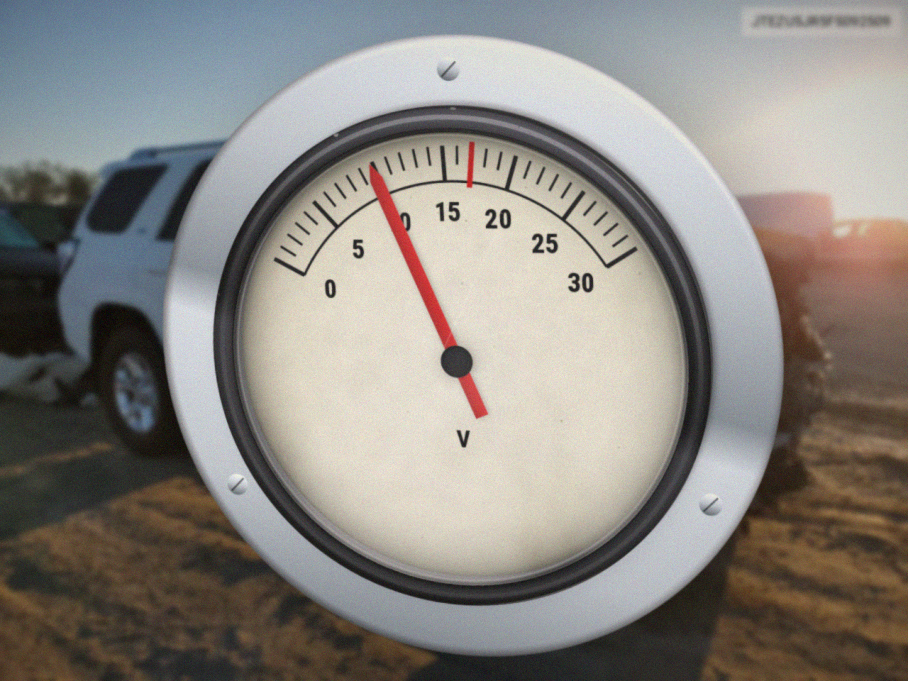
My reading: 10 V
